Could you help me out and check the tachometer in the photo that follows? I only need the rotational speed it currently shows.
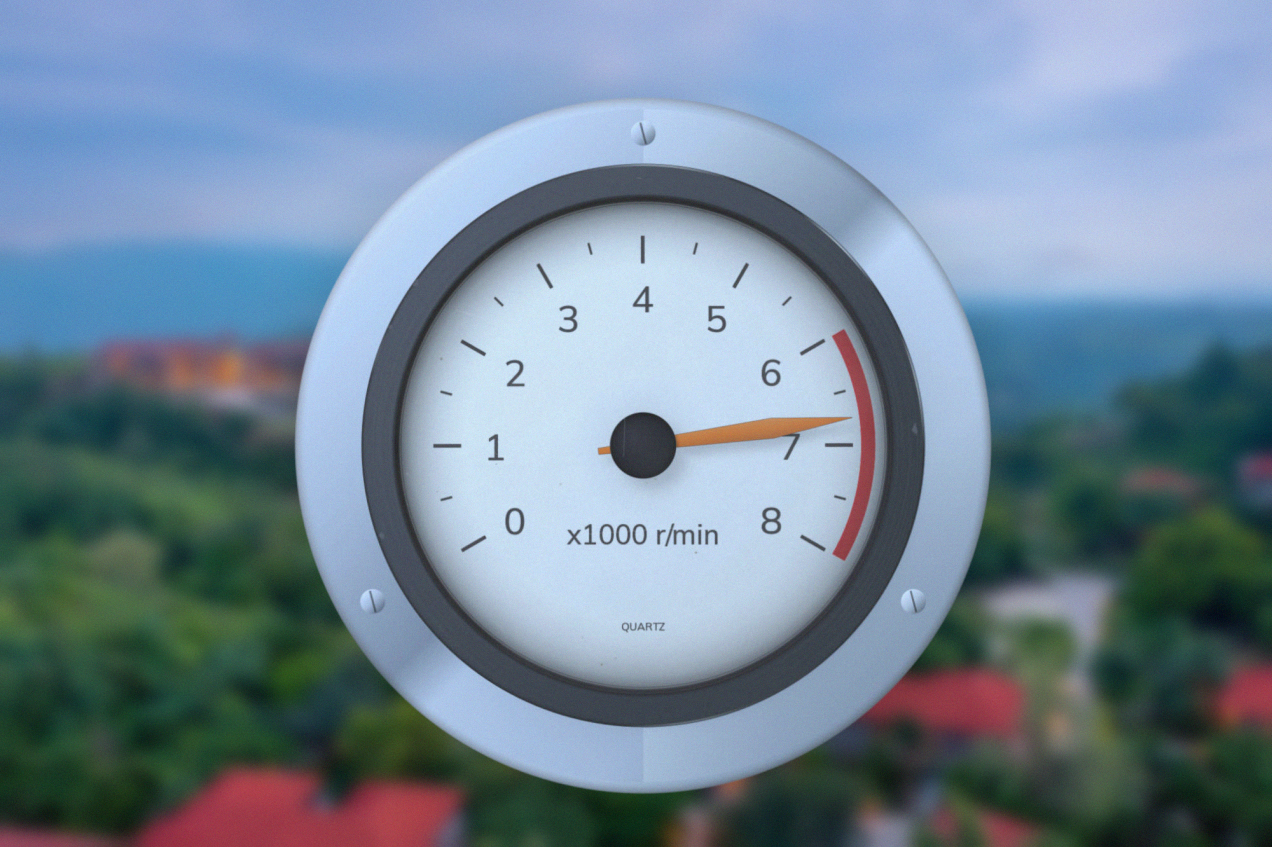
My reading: 6750 rpm
